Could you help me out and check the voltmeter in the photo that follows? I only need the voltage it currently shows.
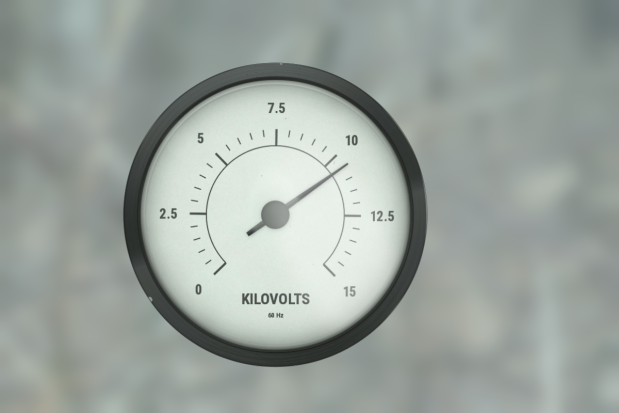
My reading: 10.5 kV
